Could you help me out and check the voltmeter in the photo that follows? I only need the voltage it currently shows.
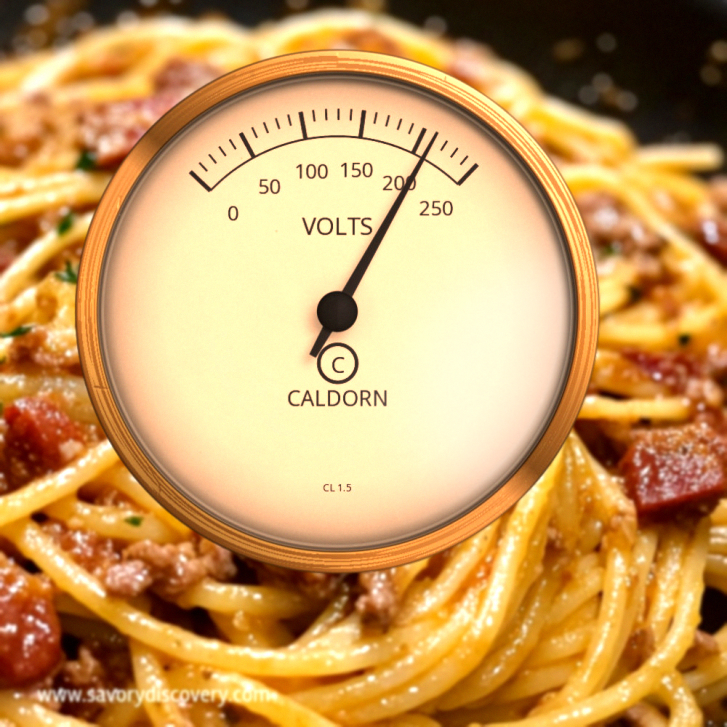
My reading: 210 V
